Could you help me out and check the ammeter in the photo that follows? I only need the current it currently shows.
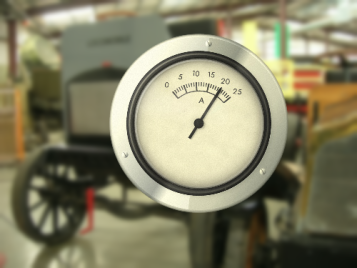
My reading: 20 A
